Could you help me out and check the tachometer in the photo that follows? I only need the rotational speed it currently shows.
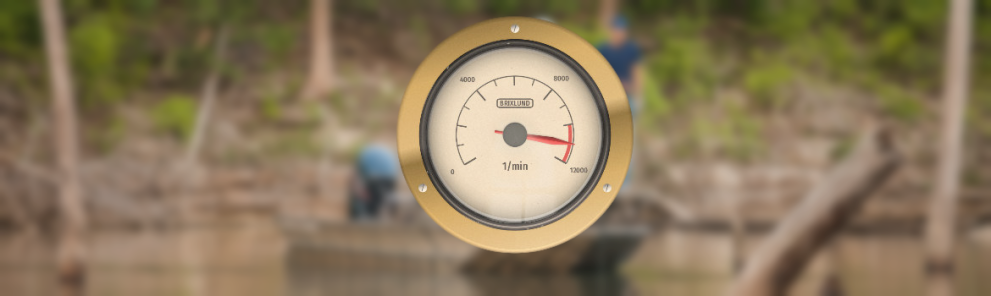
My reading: 11000 rpm
